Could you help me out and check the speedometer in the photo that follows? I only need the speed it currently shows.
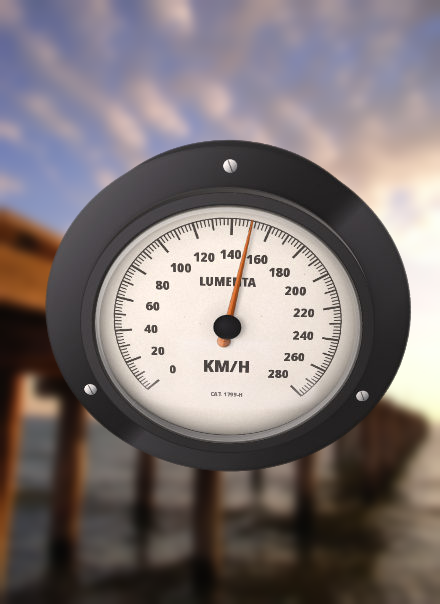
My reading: 150 km/h
